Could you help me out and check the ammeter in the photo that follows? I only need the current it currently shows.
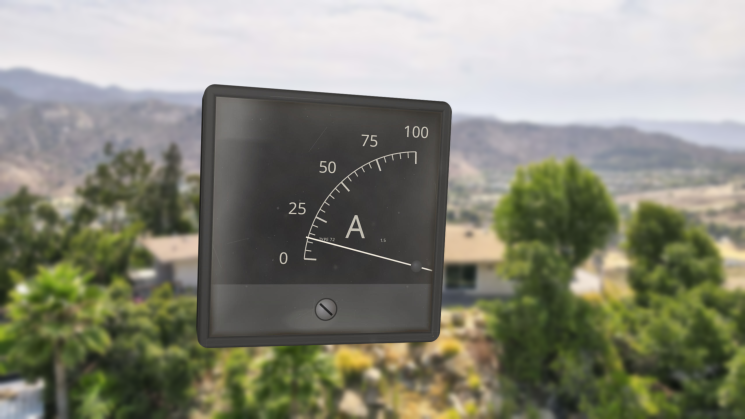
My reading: 12.5 A
